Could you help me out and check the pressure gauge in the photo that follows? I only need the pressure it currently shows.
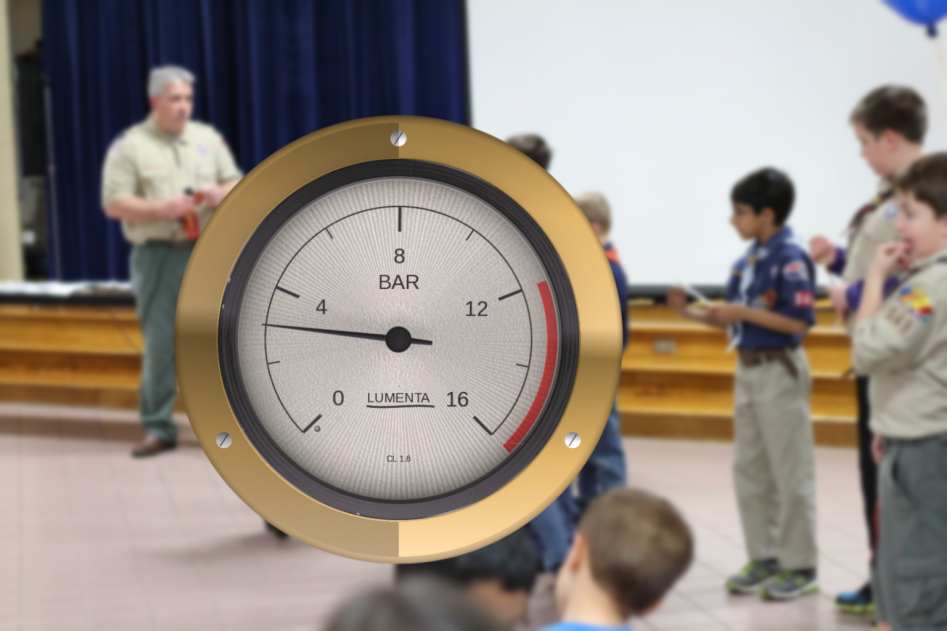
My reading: 3 bar
